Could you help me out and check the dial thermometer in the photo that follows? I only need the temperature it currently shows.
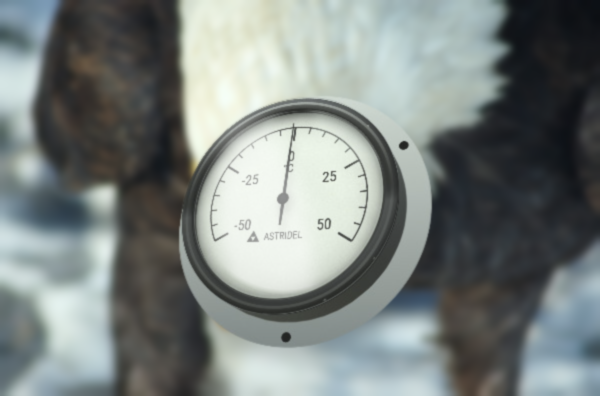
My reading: 0 °C
